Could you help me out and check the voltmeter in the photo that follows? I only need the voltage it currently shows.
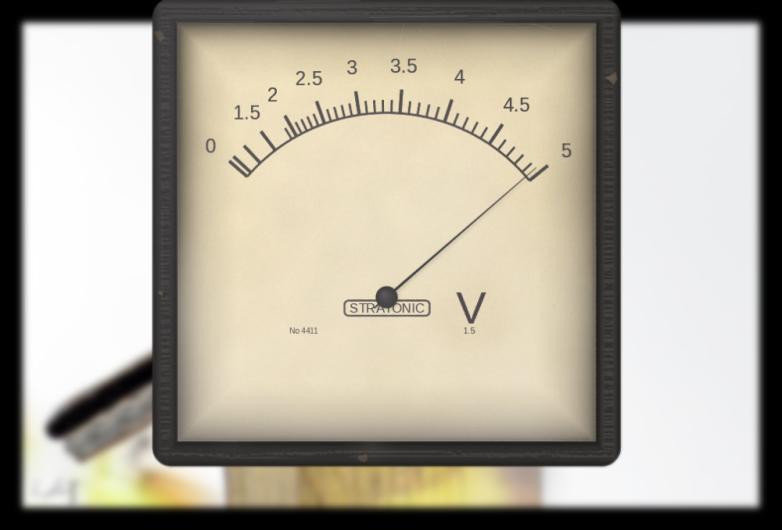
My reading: 4.95 V
